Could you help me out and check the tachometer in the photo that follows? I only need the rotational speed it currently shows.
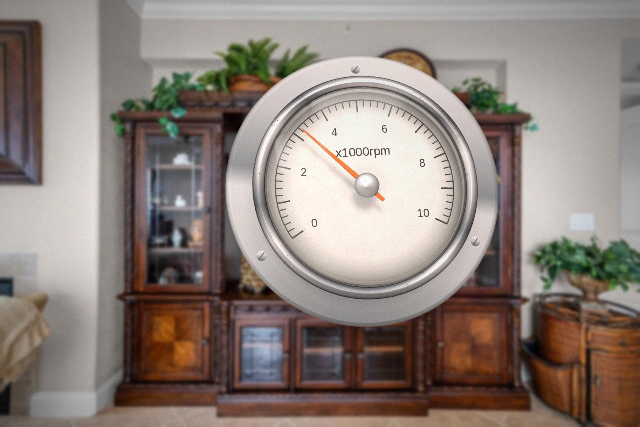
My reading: 3200 rpm
